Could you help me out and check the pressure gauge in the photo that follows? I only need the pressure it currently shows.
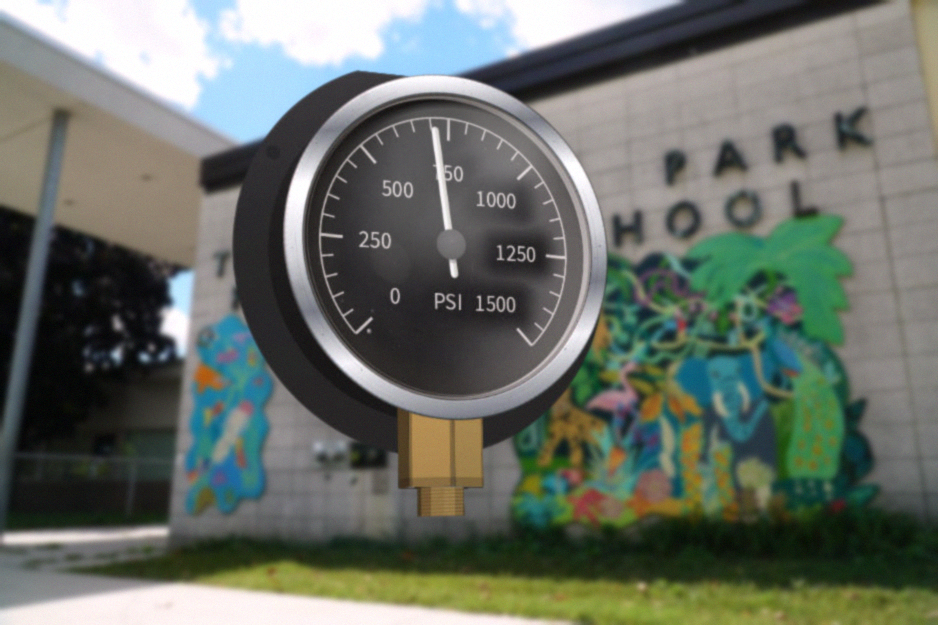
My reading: 700 psi
